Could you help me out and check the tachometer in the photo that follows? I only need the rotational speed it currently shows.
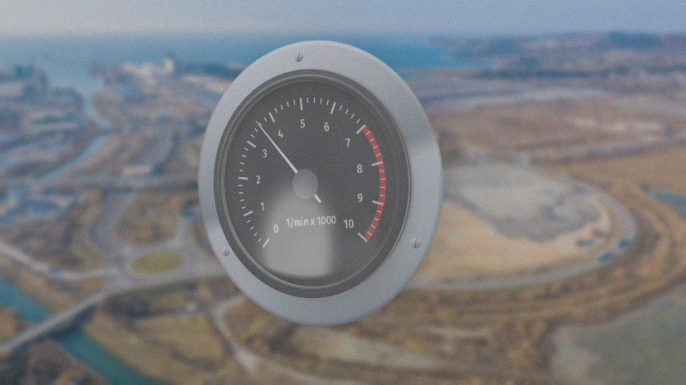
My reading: 3600 rpm
